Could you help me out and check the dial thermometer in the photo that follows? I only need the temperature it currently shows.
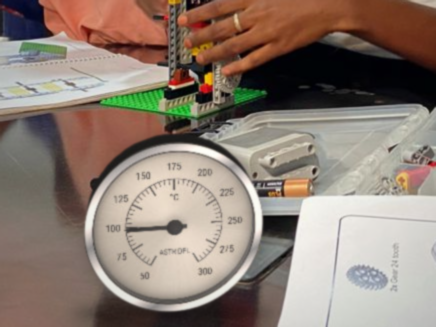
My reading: 100 °C
